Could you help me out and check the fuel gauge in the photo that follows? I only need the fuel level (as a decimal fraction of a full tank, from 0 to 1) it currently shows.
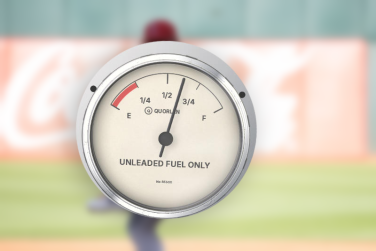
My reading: 0.625
